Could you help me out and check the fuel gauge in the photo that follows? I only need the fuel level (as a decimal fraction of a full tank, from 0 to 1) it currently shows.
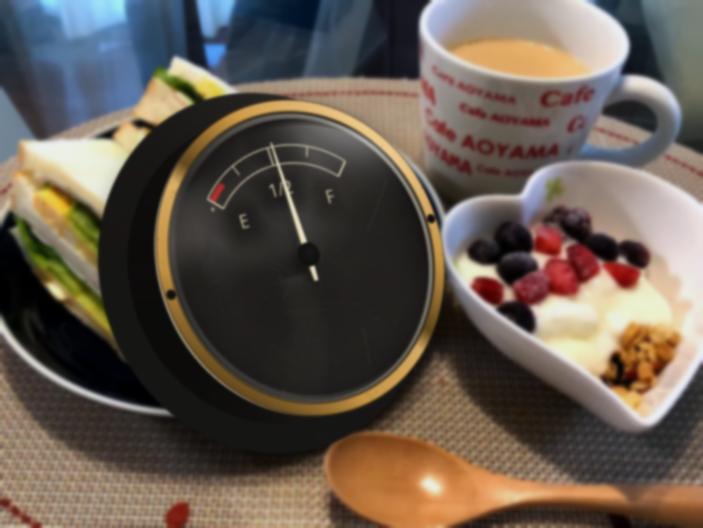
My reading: 0.5
